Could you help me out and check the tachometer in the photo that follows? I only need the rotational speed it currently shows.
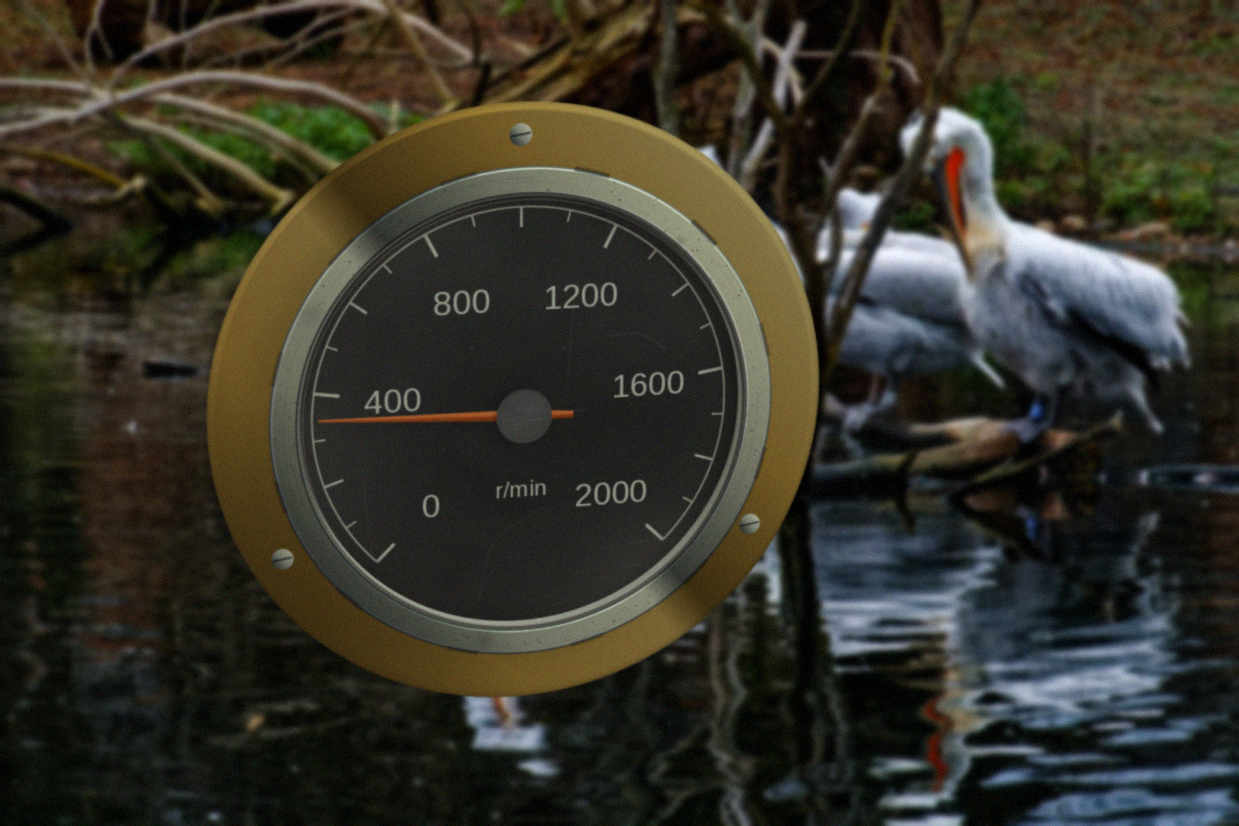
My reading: 350 rpm
